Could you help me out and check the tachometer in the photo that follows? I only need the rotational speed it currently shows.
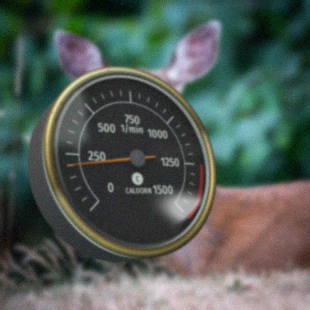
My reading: 200 rpm
